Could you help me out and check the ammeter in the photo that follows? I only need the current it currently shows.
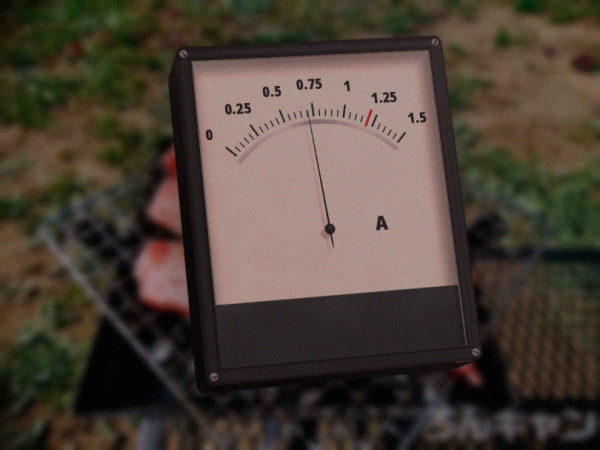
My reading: 0.7 A
